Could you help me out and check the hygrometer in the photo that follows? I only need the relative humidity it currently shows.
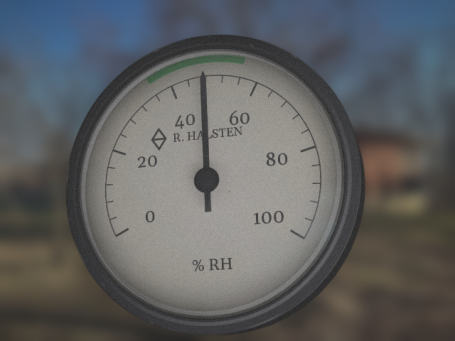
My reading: 48 %
